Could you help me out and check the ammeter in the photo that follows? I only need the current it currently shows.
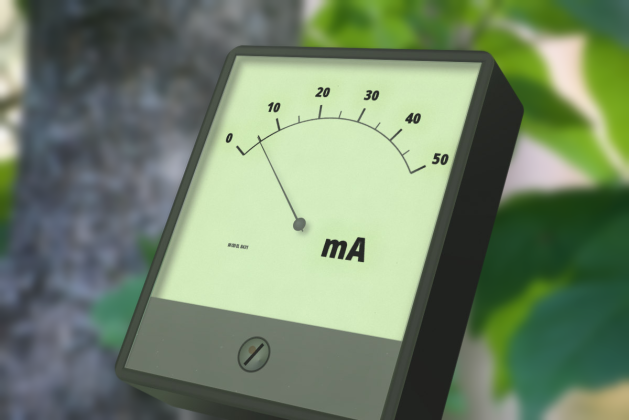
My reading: 5 mA
